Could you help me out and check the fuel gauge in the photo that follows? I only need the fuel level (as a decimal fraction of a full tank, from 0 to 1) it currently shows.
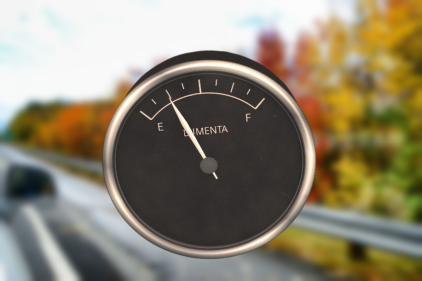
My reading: 0.25
